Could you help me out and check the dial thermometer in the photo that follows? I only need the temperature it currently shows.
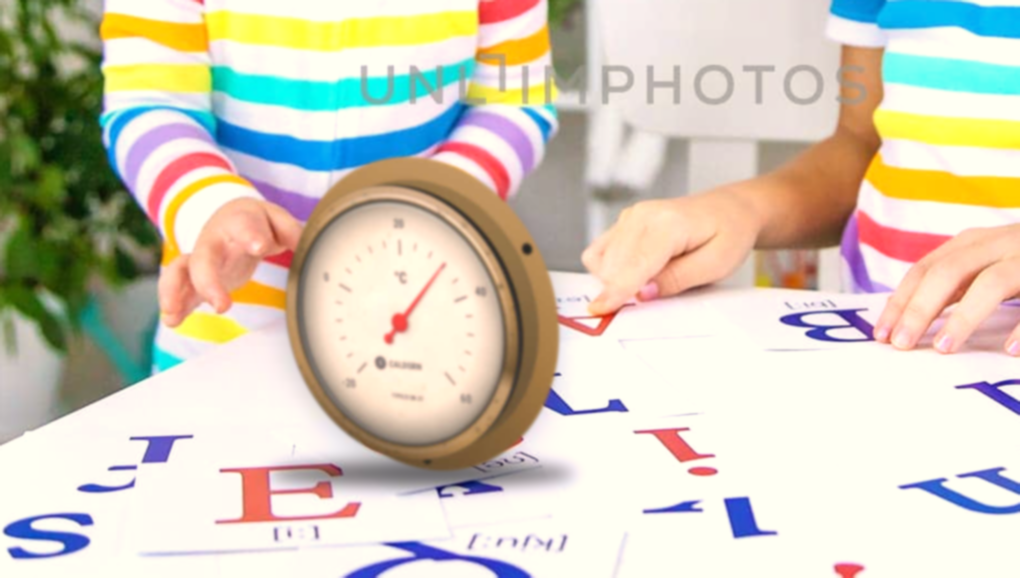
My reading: 32 °C
